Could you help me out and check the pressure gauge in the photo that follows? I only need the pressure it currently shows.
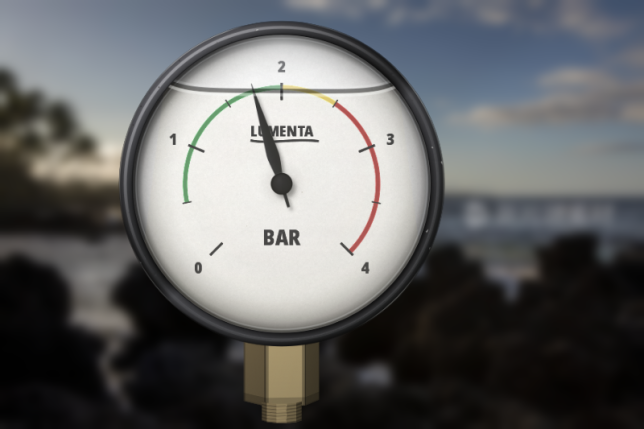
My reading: 1.75 bar
